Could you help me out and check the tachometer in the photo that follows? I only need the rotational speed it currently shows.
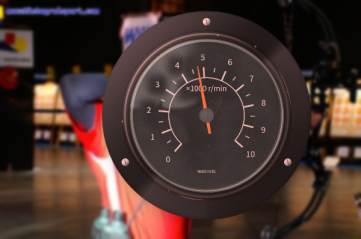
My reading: 4750 rpm
